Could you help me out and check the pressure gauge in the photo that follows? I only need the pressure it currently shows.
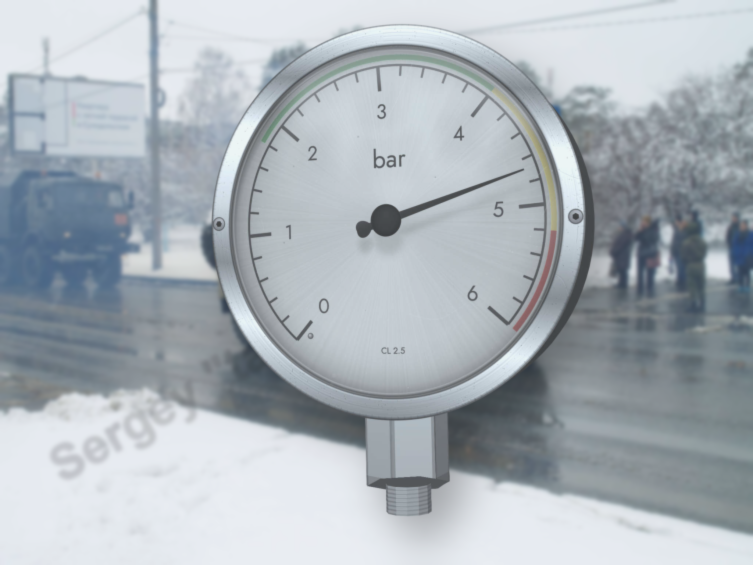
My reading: 4.7 bar
